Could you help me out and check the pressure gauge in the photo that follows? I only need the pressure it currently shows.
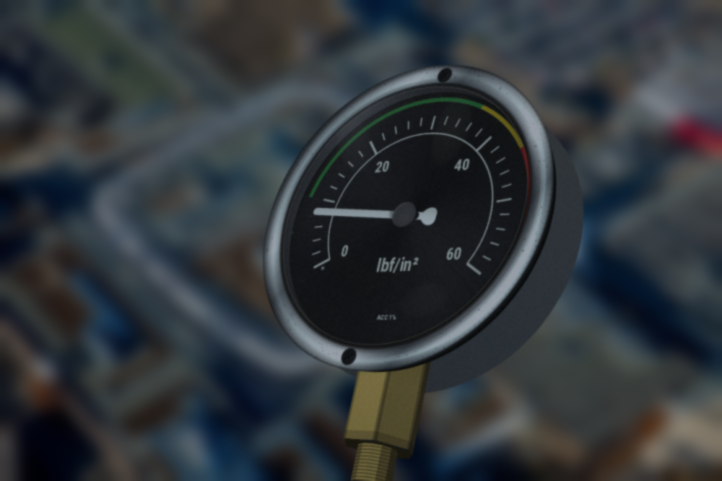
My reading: 8 psi
